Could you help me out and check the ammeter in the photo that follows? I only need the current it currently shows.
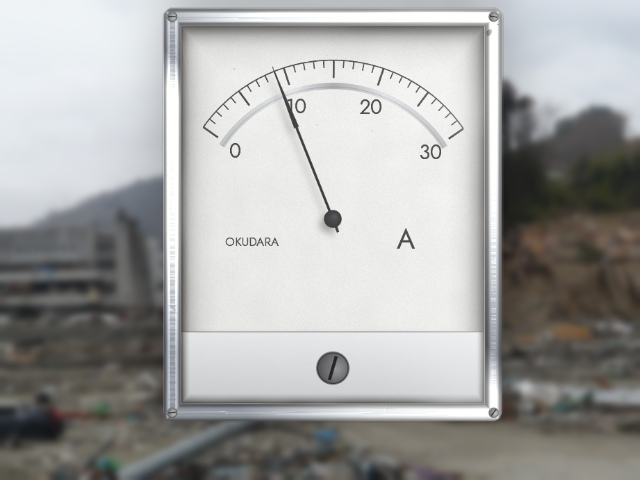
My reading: 9 A
